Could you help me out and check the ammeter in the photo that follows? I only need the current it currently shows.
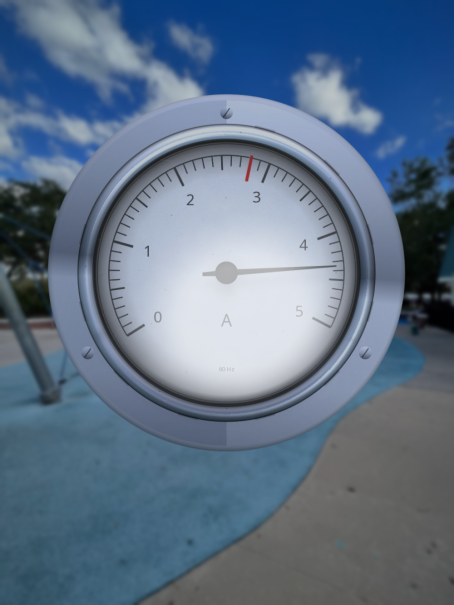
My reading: 4.35 A
